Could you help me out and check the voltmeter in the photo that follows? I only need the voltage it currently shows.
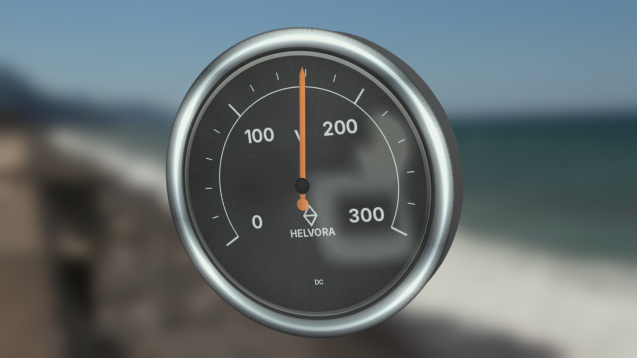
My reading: 160 V
